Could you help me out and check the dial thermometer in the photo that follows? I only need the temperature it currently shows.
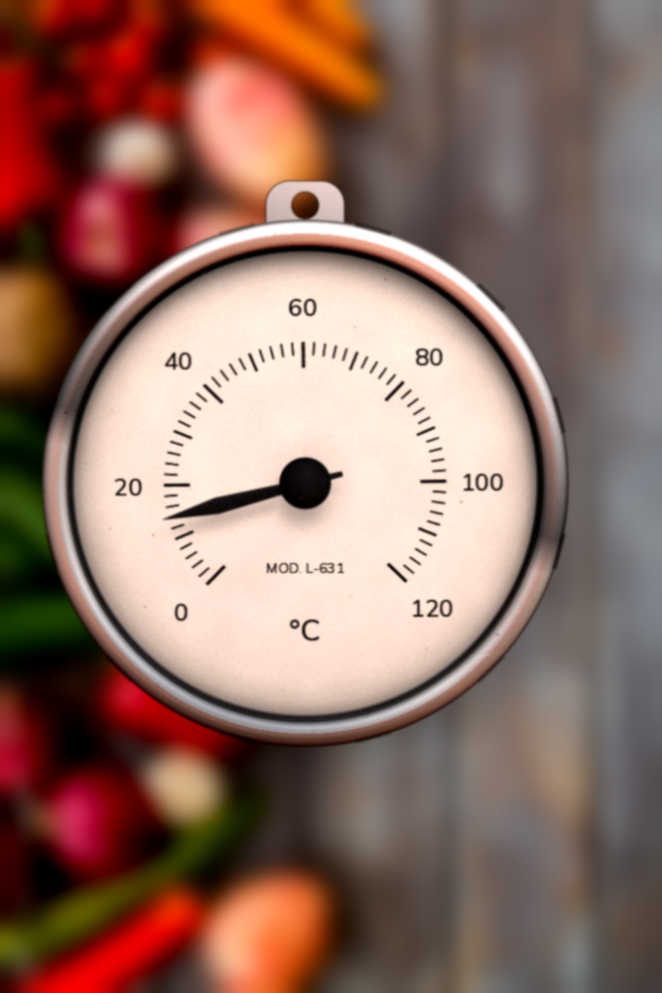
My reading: 14 °C
